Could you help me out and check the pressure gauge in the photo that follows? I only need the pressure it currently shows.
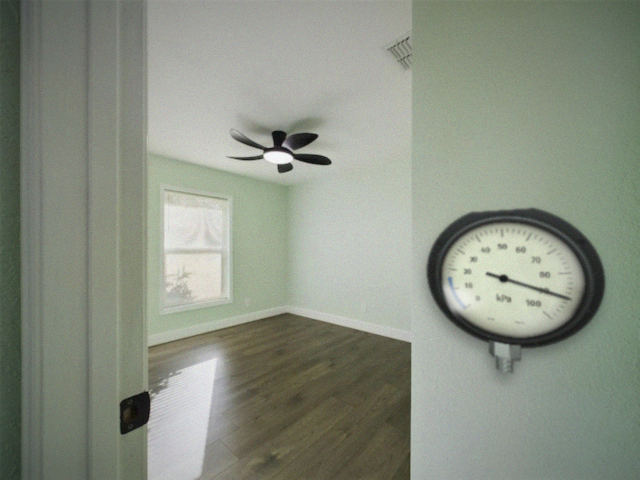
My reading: 90 kPa
